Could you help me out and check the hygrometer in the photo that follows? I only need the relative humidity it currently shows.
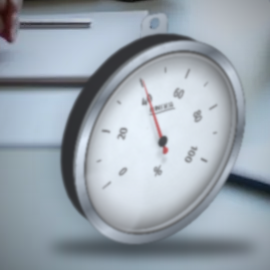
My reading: 40 %
